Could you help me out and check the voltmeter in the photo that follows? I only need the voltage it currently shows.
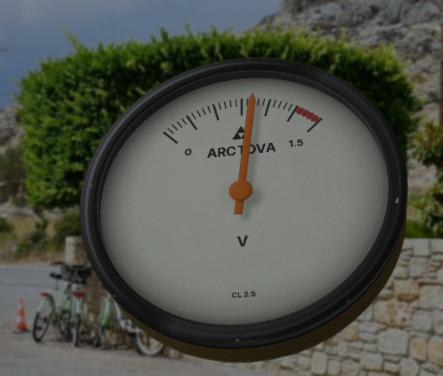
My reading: 0.85 V
